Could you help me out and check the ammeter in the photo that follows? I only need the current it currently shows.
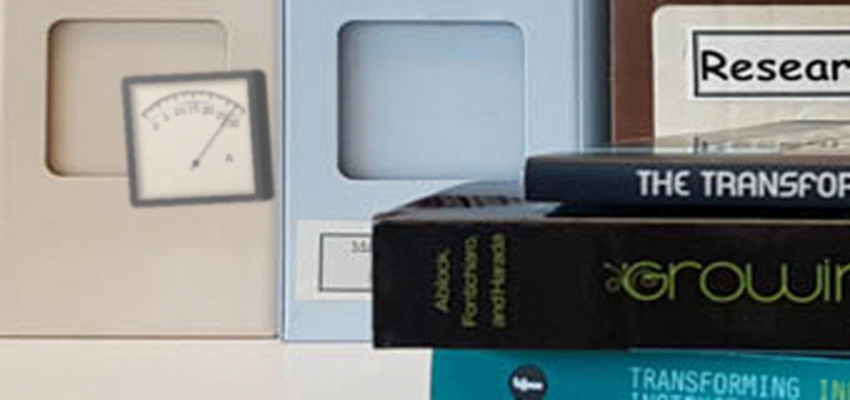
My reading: 27.5 A
